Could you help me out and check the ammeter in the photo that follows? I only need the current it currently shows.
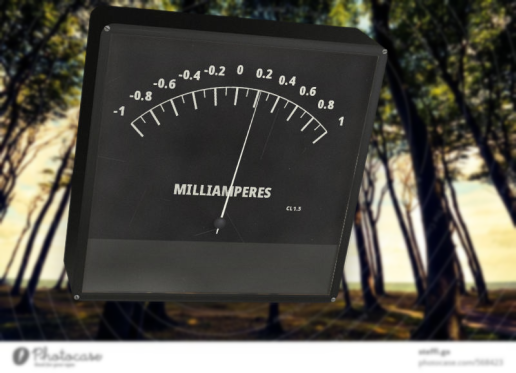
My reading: 0.2 mA
